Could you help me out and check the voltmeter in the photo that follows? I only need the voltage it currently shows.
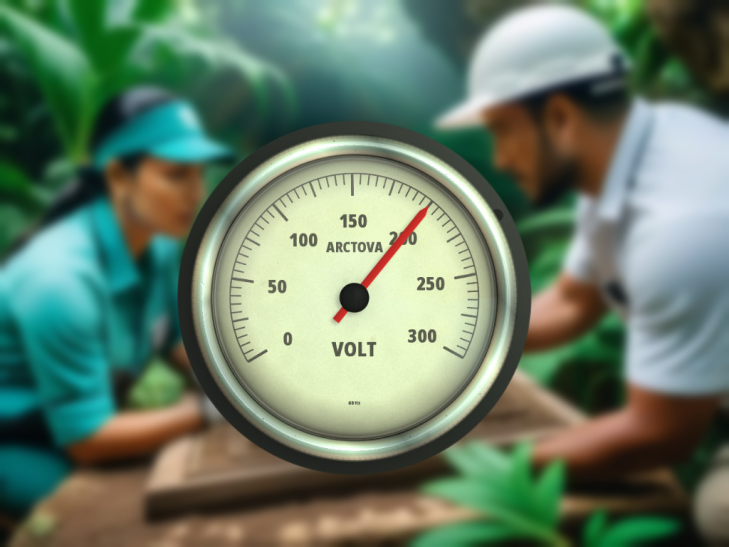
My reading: 200 V
